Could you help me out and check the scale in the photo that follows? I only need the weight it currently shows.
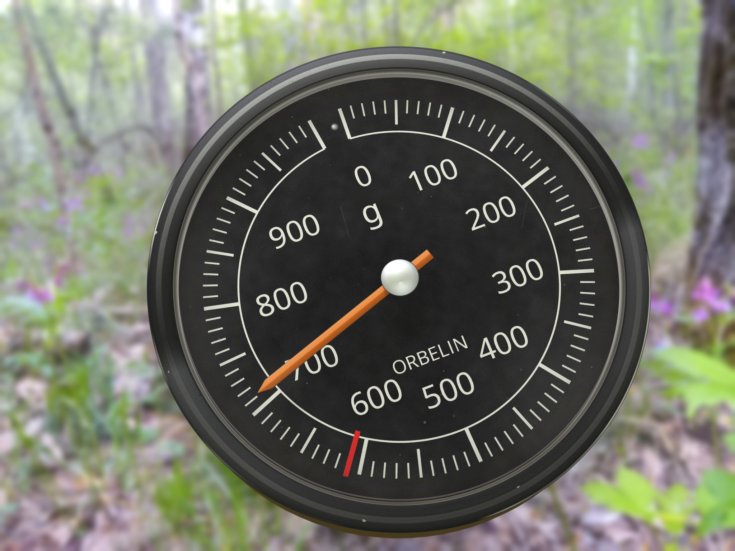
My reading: 710 g
